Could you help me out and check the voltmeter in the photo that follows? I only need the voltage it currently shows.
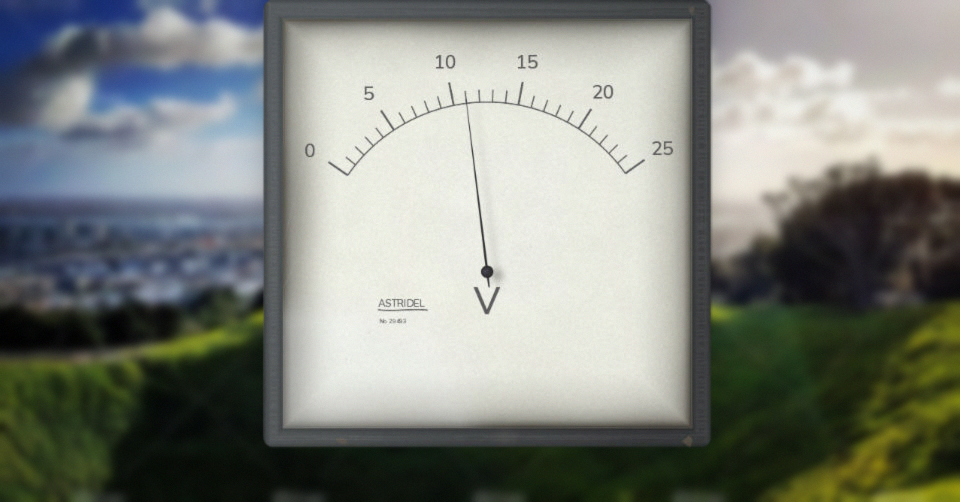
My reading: 11 V
